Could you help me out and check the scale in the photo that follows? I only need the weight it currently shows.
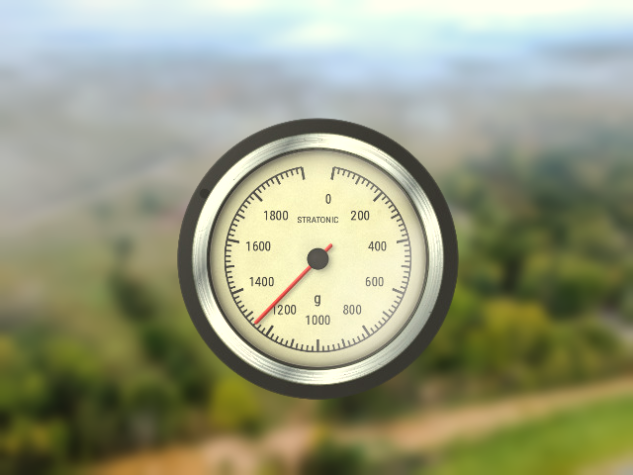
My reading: 1260 g
